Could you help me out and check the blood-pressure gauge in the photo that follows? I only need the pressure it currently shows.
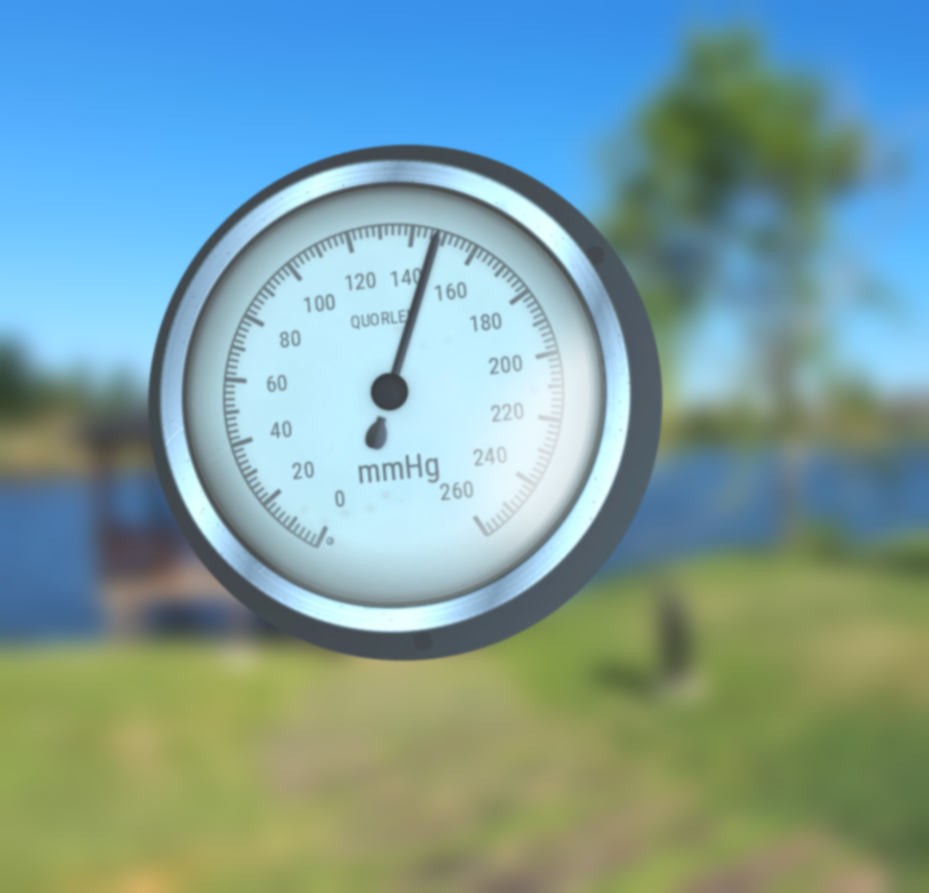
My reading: 148 mmHg
